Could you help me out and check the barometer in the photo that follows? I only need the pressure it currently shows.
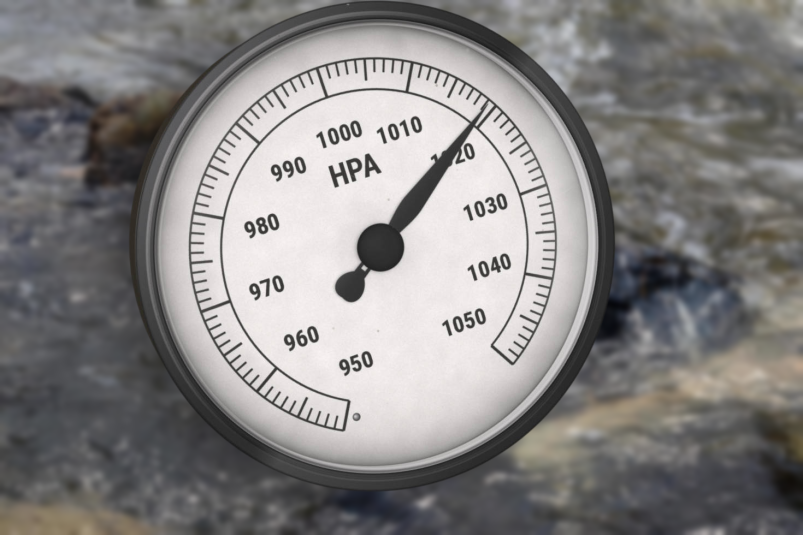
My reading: 1019 hPa
